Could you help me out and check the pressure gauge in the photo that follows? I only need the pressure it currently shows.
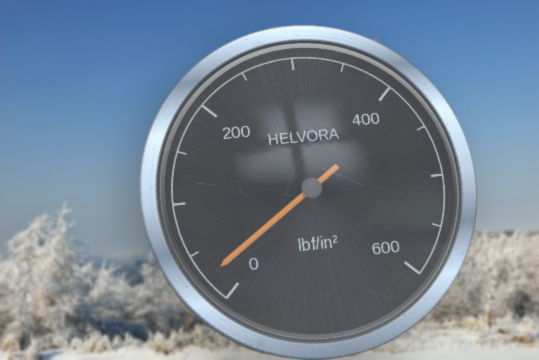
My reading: 25 psi
